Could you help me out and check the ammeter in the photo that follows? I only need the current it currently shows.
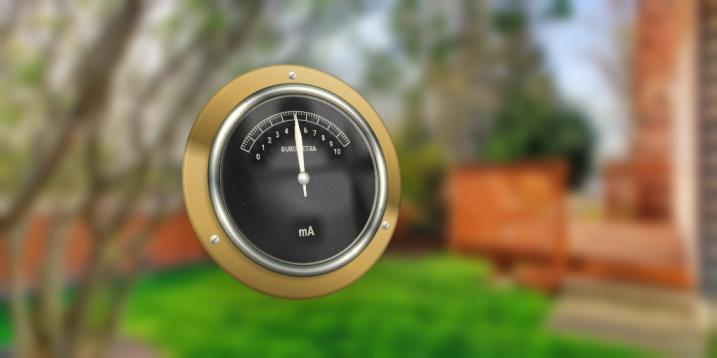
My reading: 5 mA
